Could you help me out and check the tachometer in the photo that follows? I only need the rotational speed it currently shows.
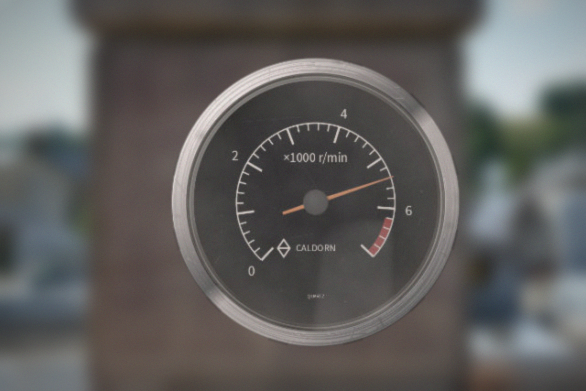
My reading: 5400 rpm
